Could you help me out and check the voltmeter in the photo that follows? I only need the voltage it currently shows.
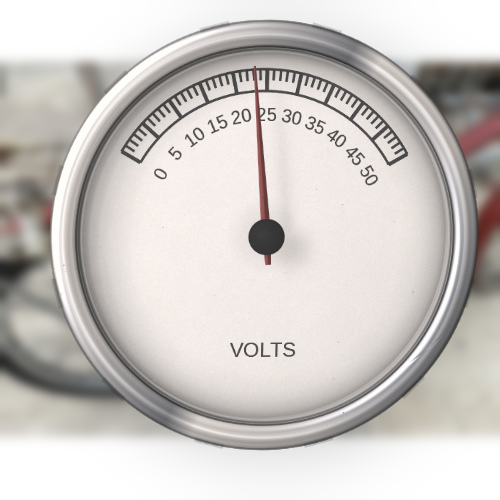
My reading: 23 V
